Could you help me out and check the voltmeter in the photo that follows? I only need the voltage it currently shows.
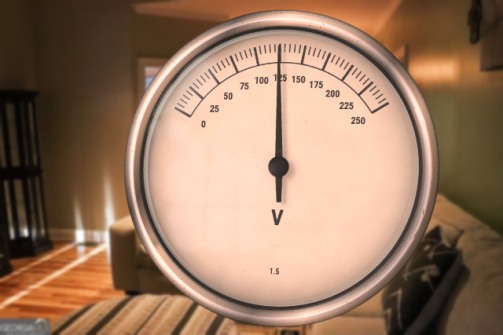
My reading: 125 V
